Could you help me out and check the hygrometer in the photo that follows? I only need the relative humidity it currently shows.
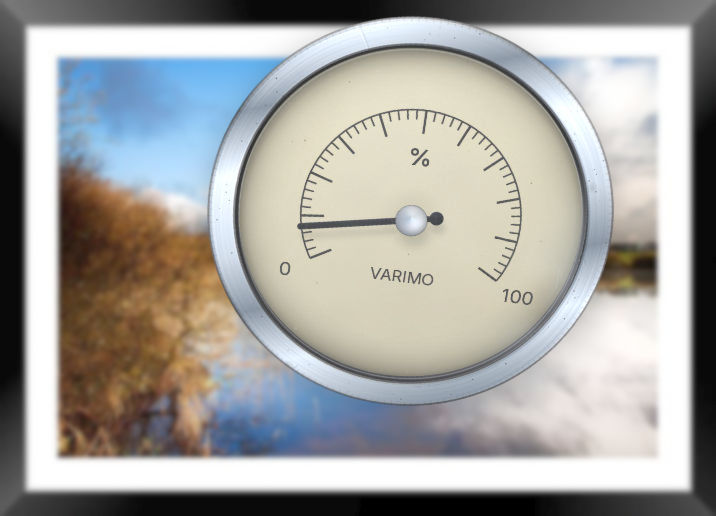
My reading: 8 %
